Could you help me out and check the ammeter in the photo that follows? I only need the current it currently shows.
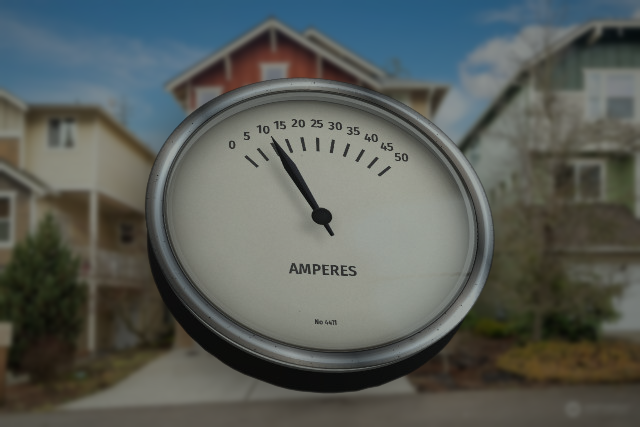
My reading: 10 A
